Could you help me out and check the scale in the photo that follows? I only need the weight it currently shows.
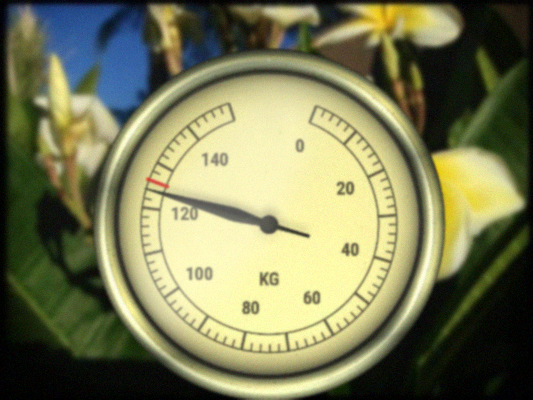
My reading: 124 kg
